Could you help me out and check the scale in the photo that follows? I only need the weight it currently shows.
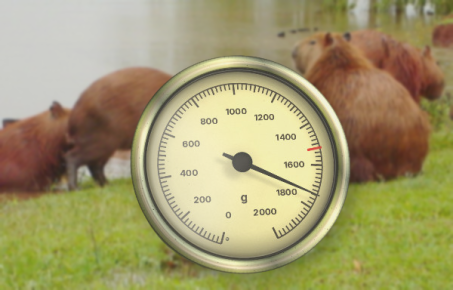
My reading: 1740 g
